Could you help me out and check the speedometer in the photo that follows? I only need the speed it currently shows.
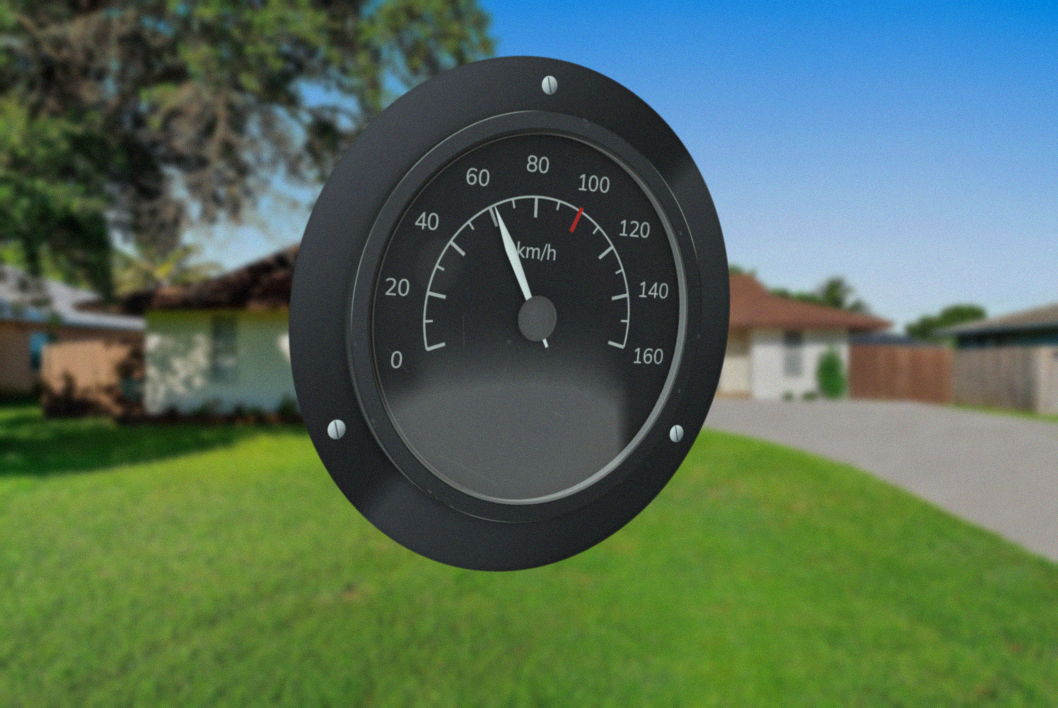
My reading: 60 km/h
